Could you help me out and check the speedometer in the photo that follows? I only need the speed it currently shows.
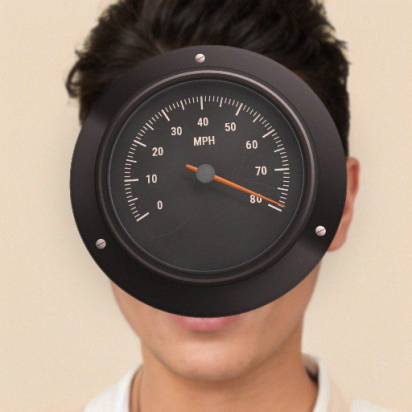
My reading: 79 mph
